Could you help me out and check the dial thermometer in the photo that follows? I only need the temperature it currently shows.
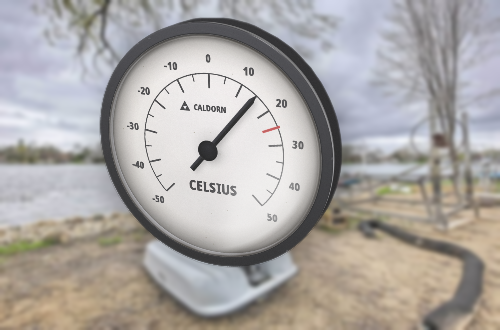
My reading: 15 °C
